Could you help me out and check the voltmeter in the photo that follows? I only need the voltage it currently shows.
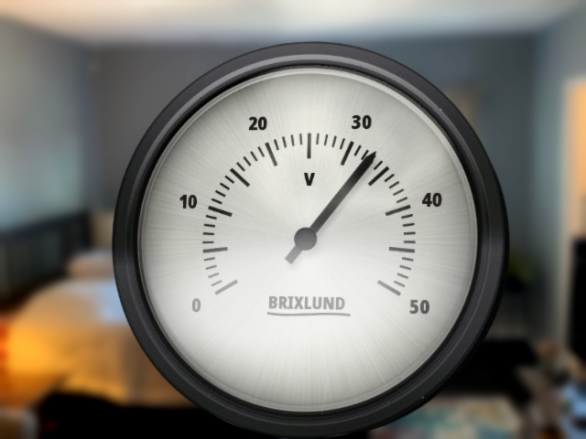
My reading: 33 V
